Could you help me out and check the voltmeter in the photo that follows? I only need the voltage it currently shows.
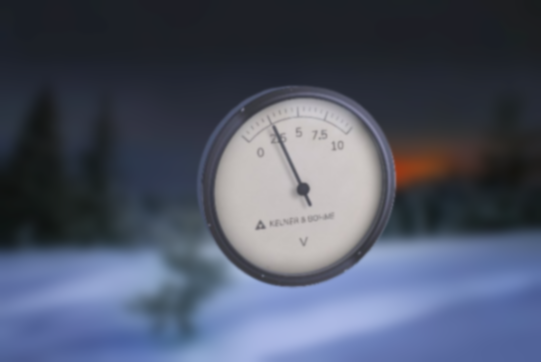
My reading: 2.5 V
